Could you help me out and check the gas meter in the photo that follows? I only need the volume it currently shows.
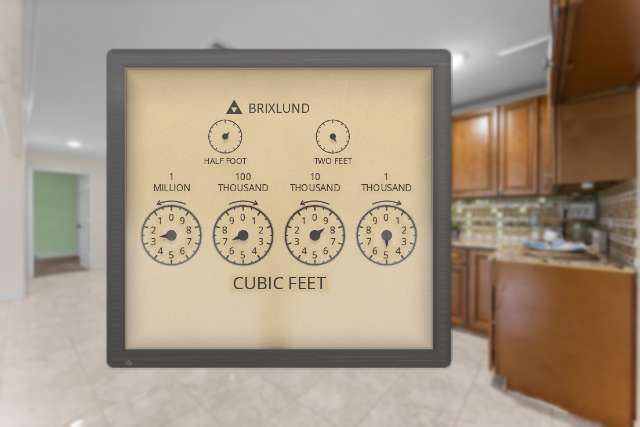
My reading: 268500 ft³
